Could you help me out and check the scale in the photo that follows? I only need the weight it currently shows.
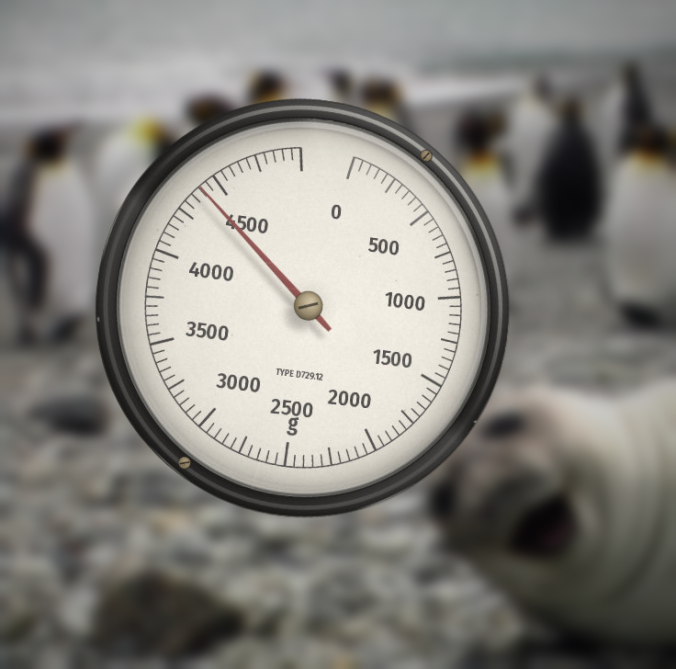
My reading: 4400 g
